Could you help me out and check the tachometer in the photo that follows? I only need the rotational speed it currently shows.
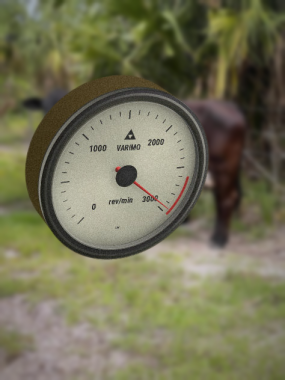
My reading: 2950 rpm
